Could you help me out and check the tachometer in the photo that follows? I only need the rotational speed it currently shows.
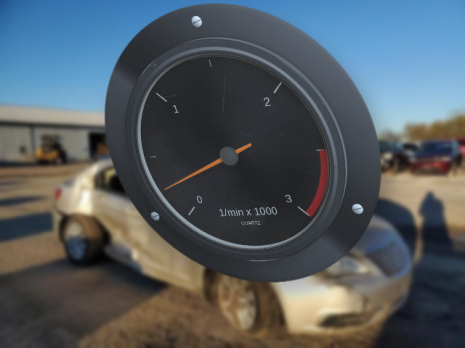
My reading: 250 rpm
